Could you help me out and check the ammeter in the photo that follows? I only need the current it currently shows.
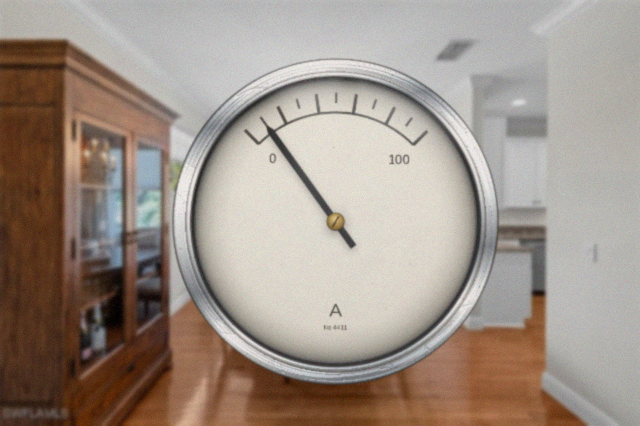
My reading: 10 A
